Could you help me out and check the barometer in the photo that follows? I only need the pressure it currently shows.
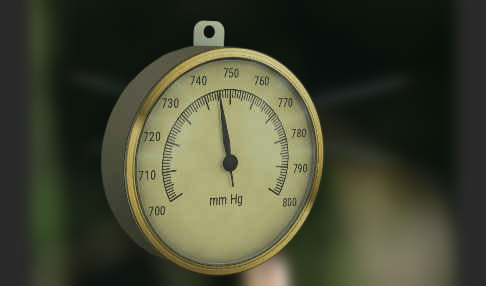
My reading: 745 mmHg
